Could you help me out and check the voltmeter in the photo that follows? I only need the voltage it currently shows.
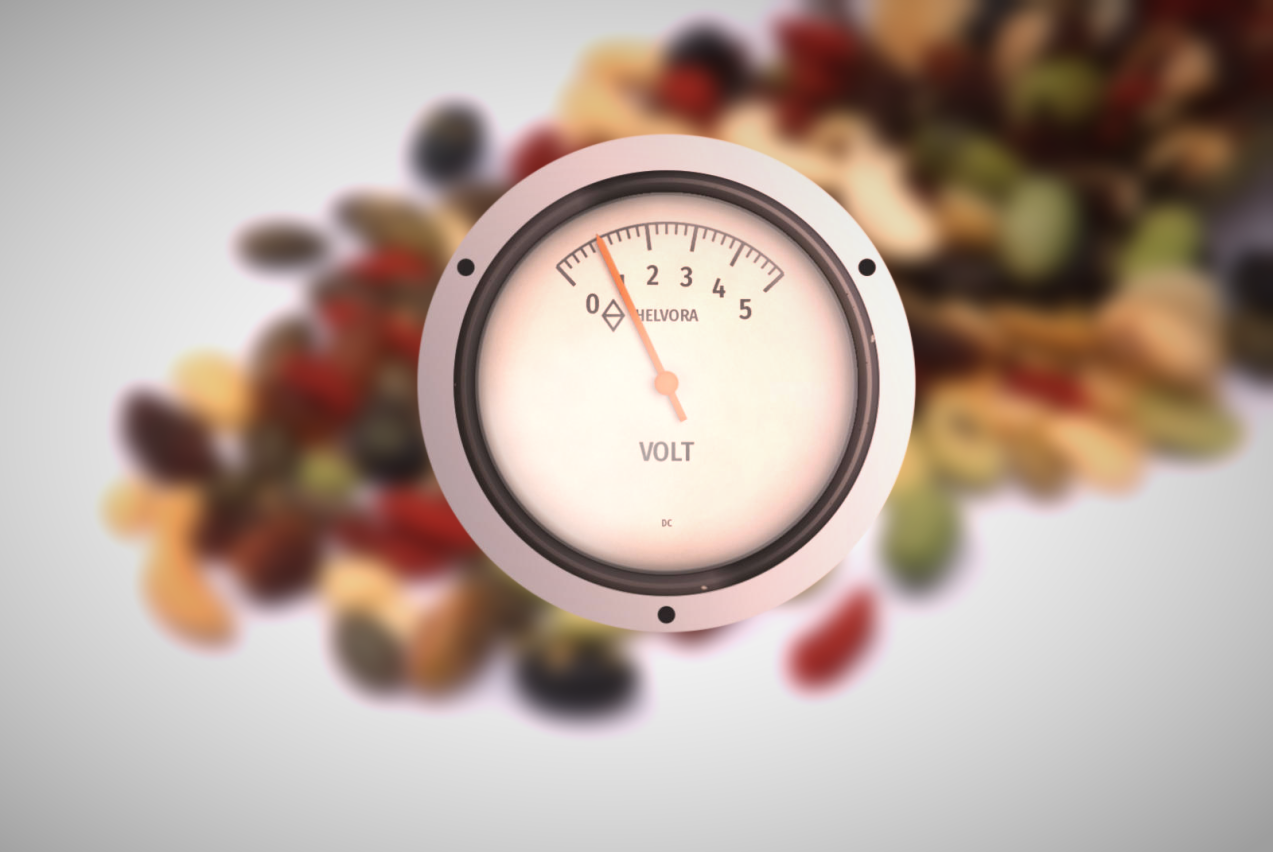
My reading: 1 V
